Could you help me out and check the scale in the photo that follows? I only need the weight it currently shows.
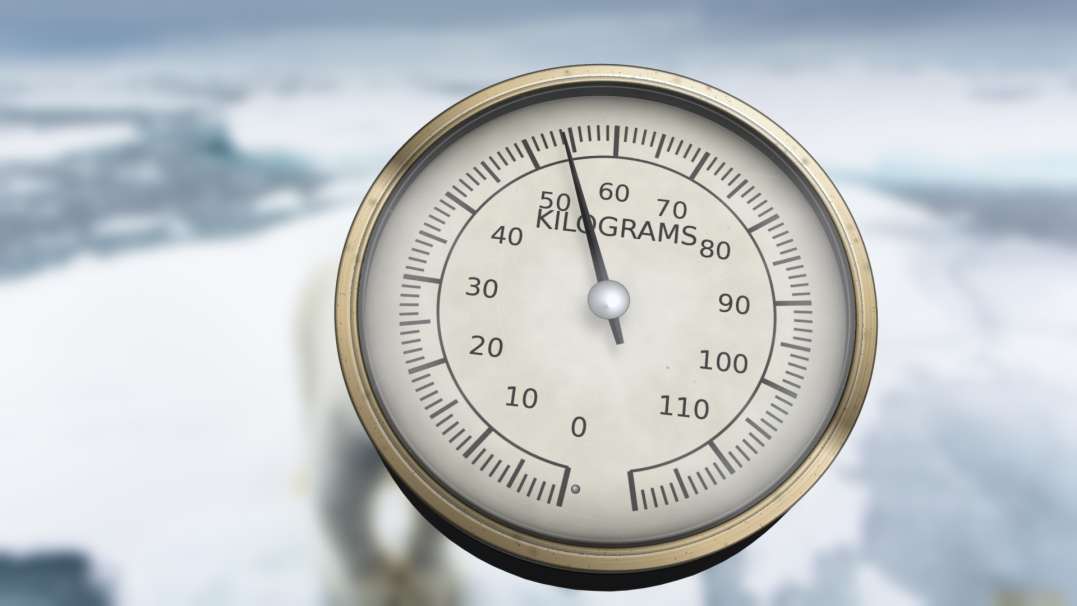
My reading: 54 kg
